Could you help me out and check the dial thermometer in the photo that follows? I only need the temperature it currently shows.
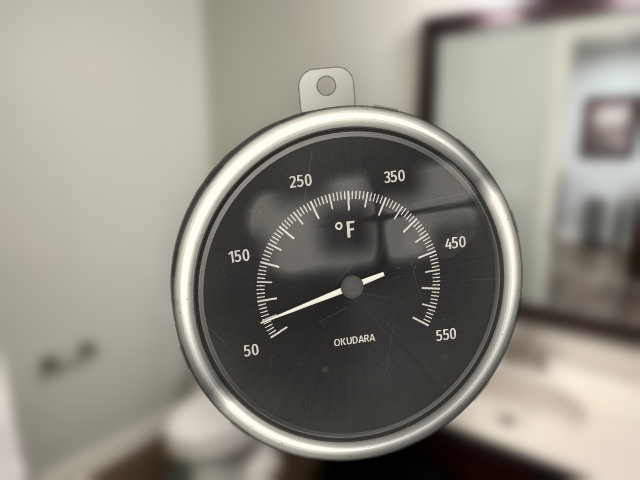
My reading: 75 °F
